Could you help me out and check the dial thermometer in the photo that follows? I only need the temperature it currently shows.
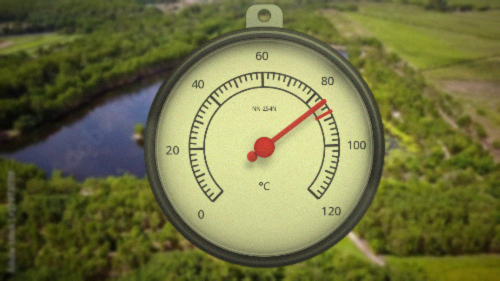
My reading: 84 °C
